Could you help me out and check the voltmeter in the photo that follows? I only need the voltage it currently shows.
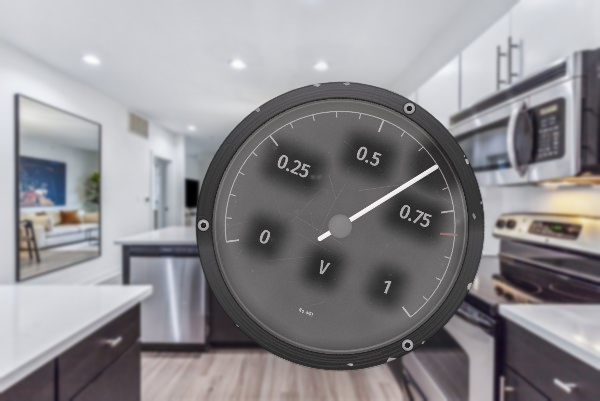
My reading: 0.65 V
